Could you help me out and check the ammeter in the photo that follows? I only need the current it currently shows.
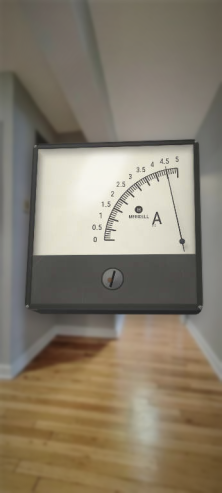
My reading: 4.5 A
